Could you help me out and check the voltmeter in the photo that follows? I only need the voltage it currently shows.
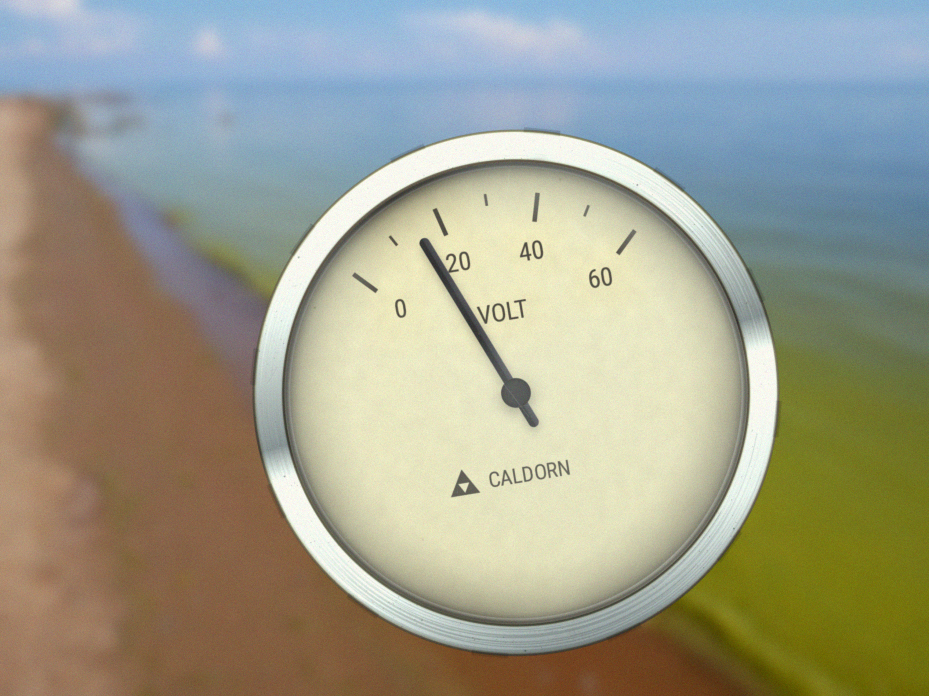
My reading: 15 V
